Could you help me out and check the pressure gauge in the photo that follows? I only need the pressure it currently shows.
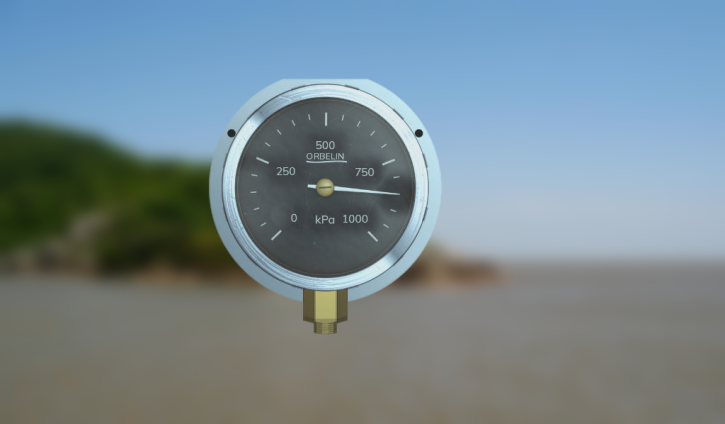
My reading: 850 kPa
